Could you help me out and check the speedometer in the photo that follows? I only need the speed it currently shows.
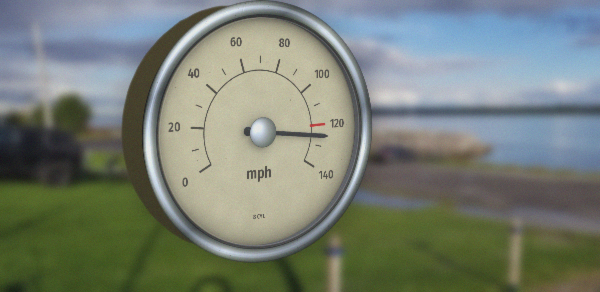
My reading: 125 mph
